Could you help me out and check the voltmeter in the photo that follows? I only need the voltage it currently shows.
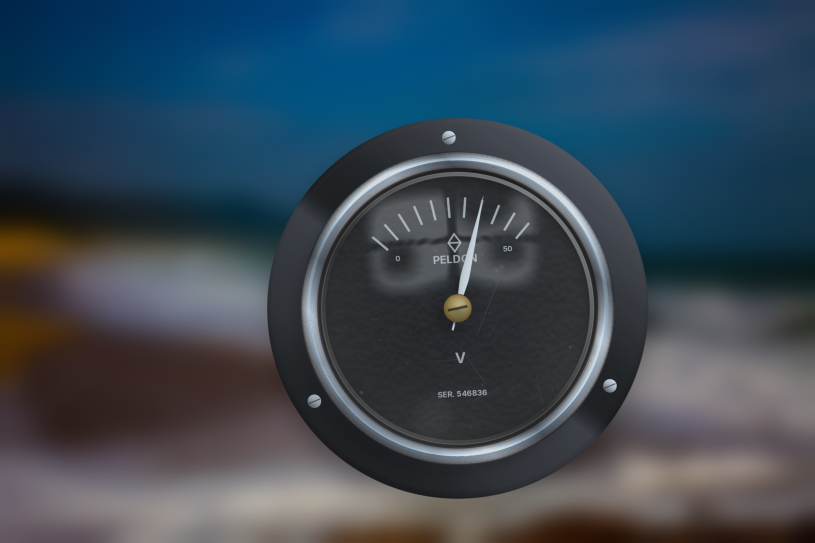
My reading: 35 V
